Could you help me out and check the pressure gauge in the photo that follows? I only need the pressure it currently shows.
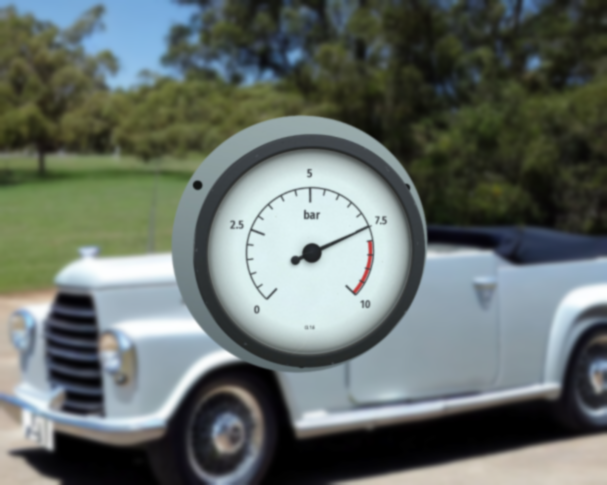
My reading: 7.5 bar
